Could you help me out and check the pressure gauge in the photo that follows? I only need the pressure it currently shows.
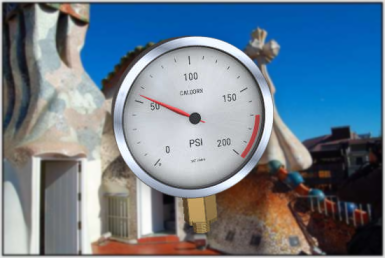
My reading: 55 psi
